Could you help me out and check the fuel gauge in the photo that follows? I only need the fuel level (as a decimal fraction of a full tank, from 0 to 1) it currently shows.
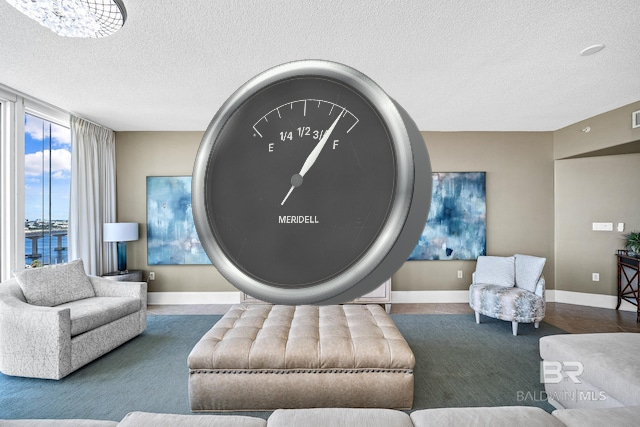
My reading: 0.875
